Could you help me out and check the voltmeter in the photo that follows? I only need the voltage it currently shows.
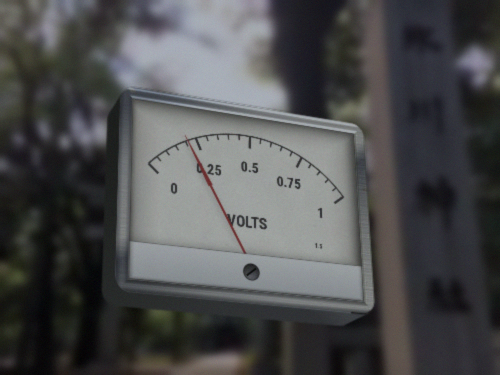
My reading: 0.2 V
